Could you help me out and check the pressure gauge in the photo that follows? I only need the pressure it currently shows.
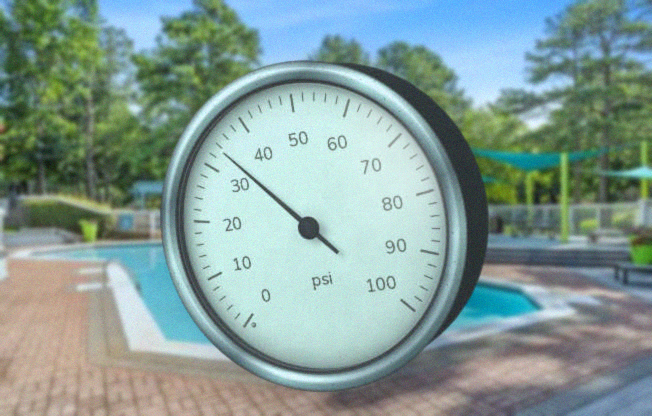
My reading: 34 psi
